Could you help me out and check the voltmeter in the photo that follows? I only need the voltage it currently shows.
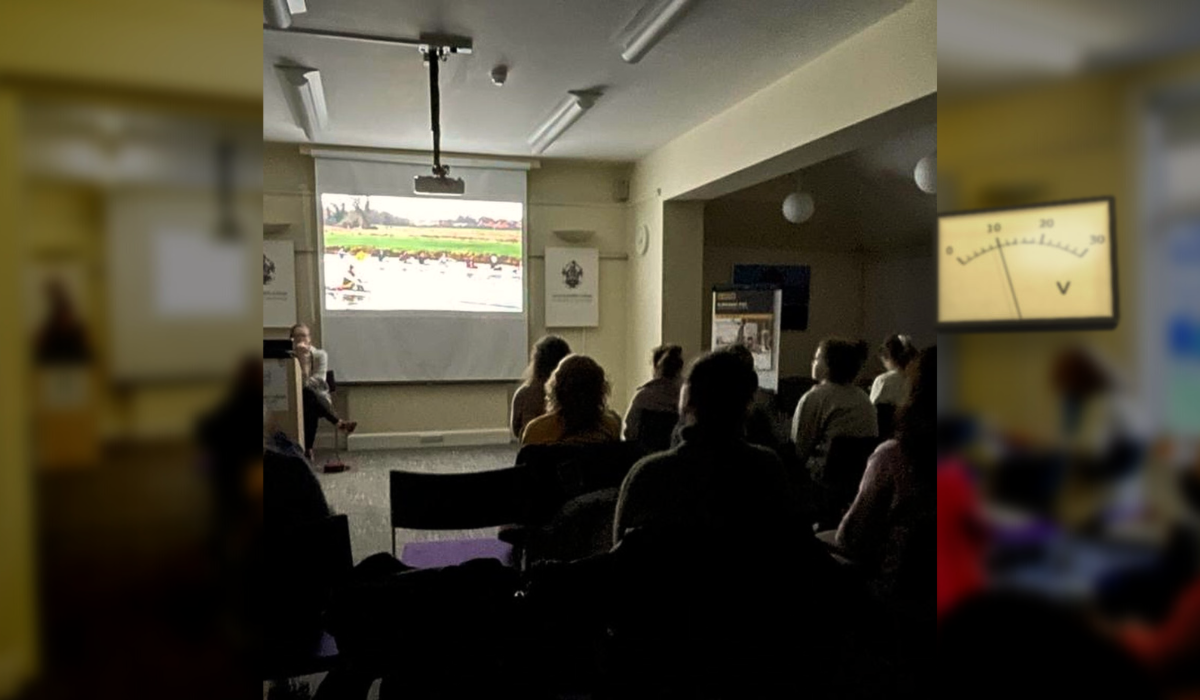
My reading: 10 V
